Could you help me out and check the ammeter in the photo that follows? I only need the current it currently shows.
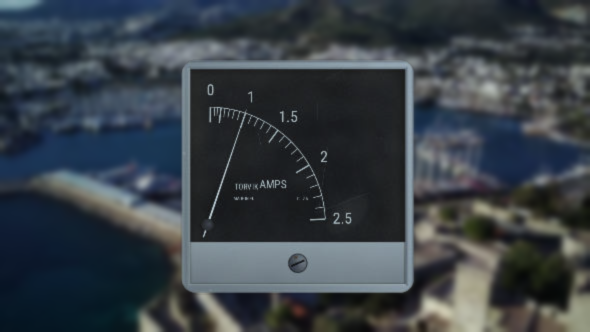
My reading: 1 A
